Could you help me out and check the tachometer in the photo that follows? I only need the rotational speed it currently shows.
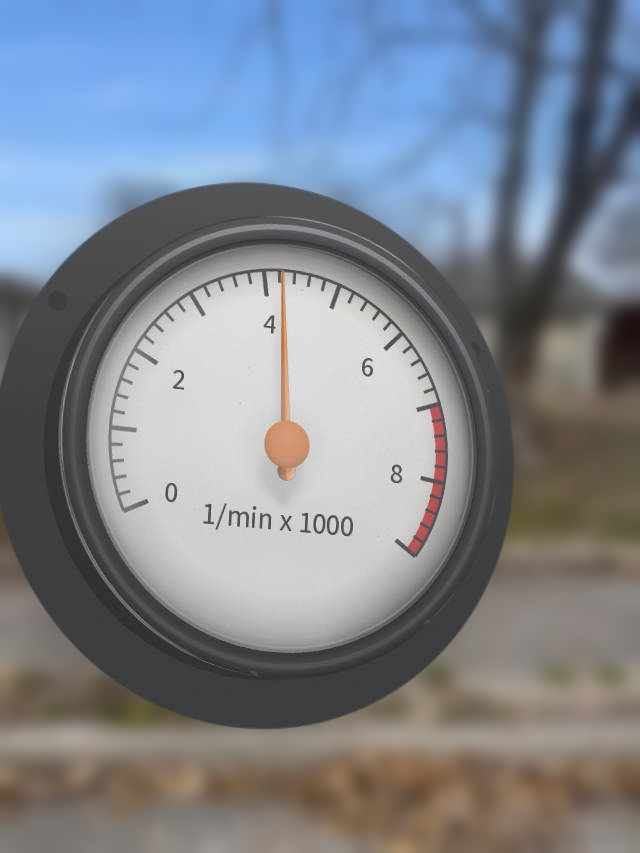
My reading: 4200 rpm
